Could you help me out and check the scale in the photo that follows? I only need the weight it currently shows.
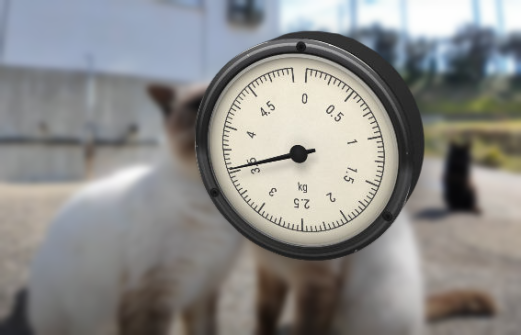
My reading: 3.55 kg
